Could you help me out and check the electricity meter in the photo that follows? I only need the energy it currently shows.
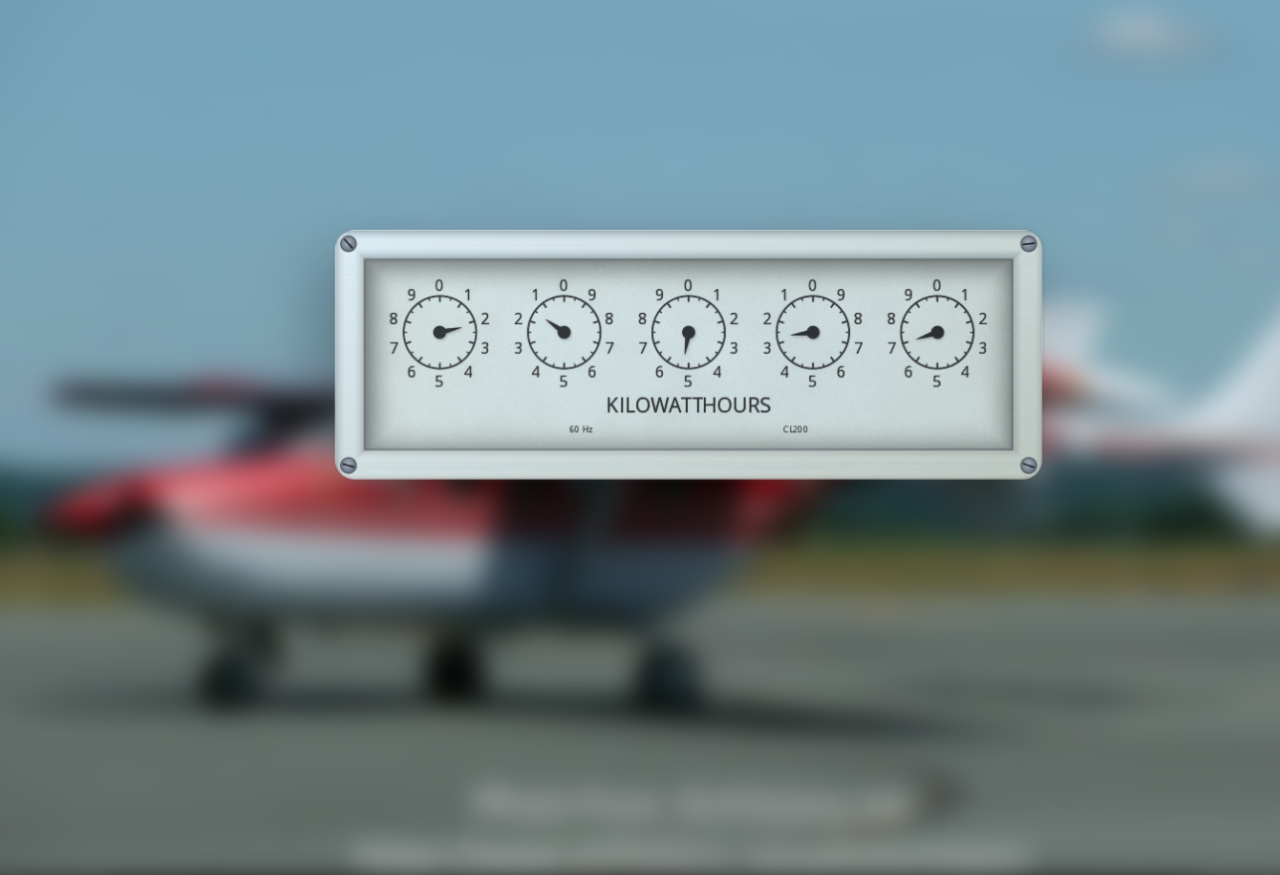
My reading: 21527 kWh
